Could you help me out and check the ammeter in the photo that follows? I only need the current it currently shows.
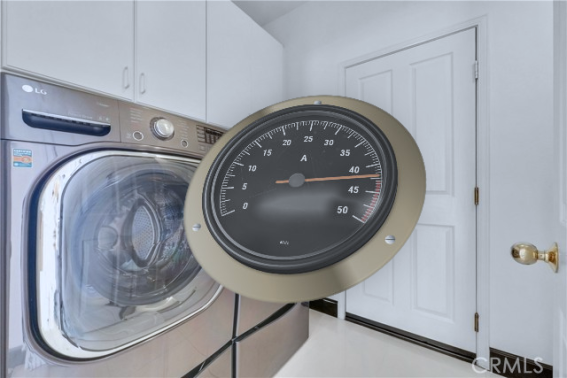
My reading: 42.5 A
